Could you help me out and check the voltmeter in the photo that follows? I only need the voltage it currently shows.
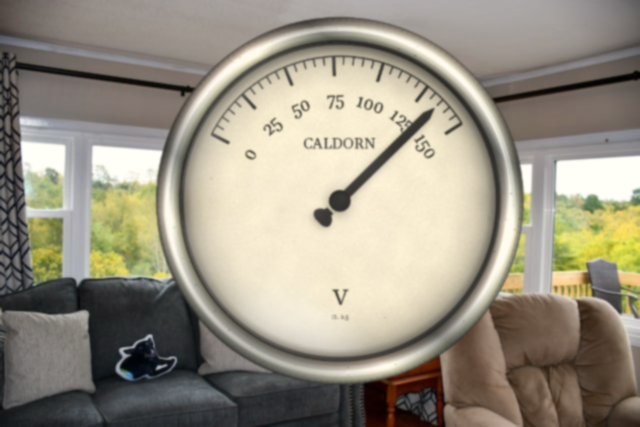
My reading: 135 V
